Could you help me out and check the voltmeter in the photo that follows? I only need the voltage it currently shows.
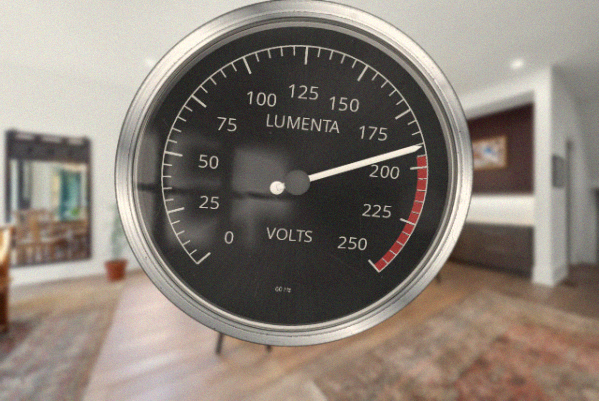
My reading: 190 V
